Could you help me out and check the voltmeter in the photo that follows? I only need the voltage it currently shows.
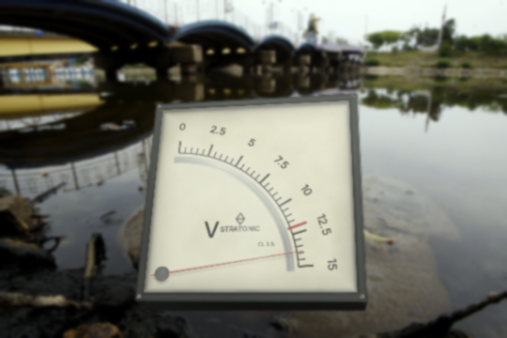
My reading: 14 V
